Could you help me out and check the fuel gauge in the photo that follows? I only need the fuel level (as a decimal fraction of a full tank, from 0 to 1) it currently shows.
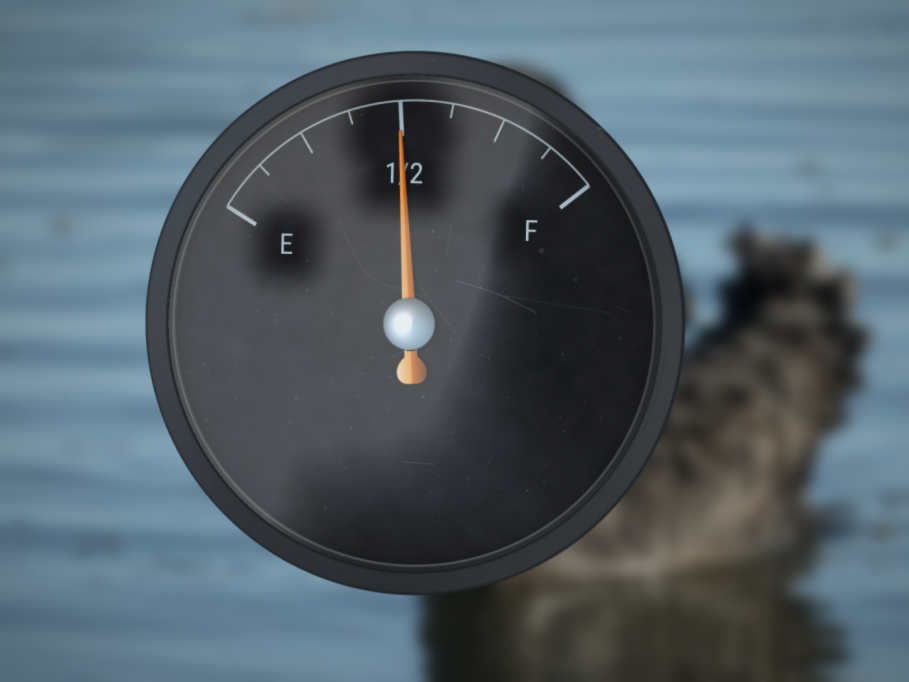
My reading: 0.5
